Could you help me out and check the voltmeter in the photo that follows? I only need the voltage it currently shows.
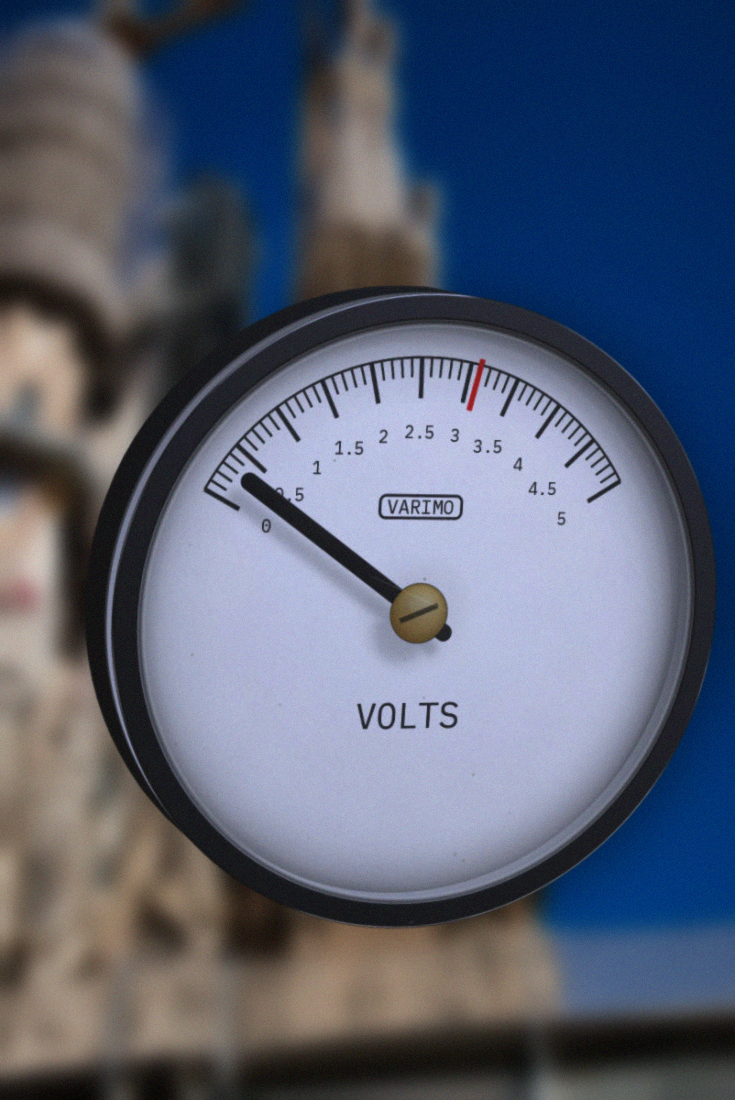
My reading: 0.3 V
